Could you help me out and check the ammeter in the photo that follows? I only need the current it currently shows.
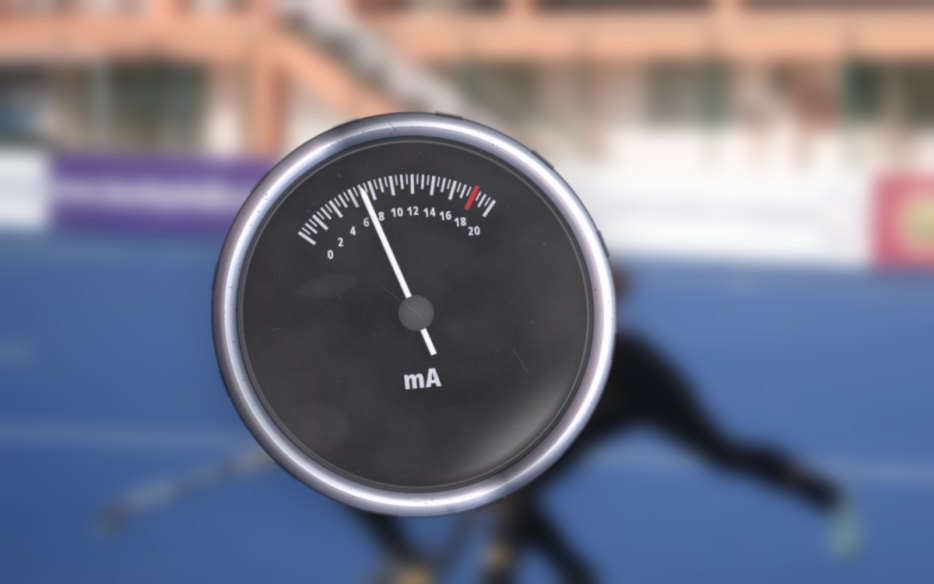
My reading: 7 mA
